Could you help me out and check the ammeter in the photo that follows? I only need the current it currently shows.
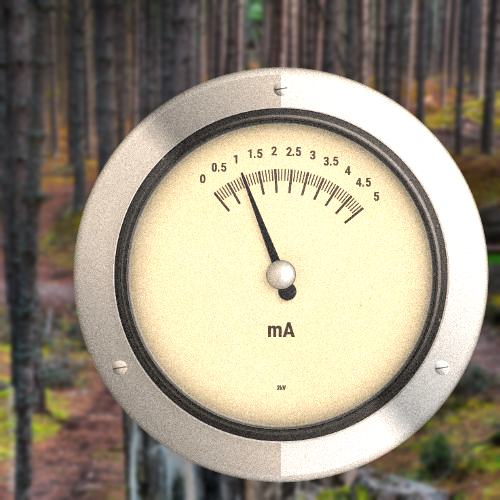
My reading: 1 mA
